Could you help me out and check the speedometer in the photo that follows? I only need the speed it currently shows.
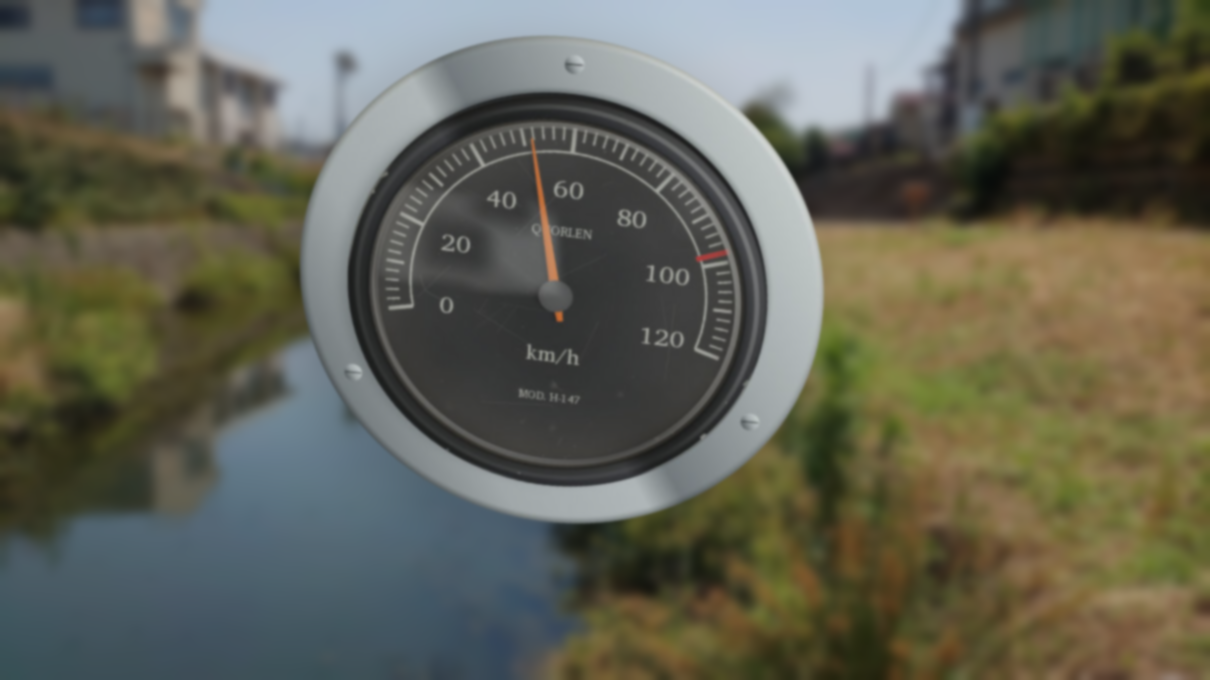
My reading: 52 km/h
